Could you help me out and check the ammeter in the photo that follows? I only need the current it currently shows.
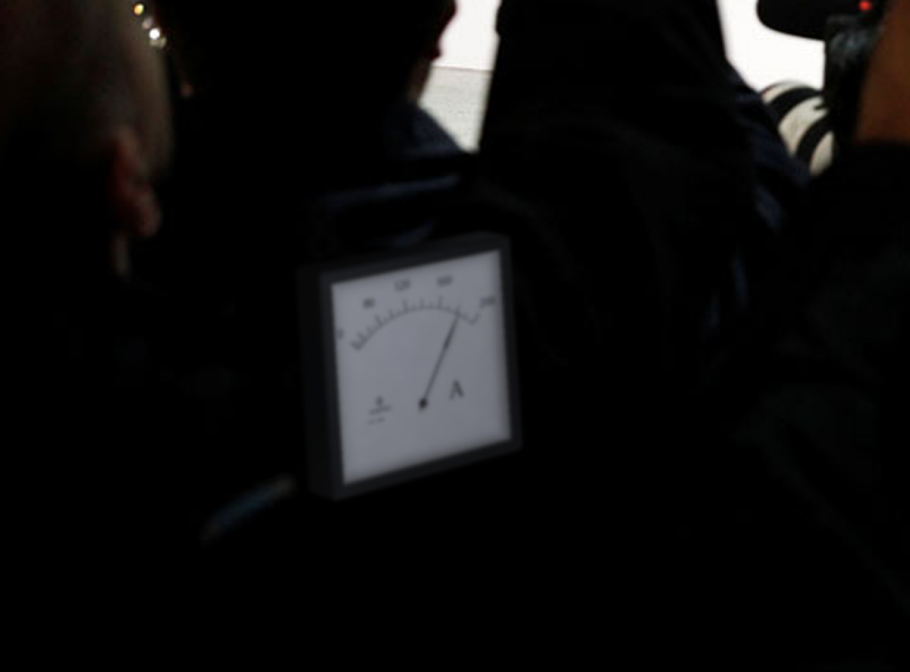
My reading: 180 A
